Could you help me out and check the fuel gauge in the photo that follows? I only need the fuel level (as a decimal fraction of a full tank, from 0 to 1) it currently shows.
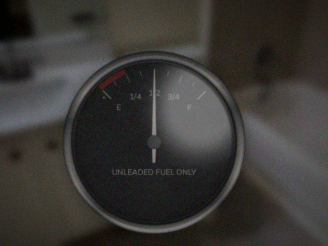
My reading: 0.5
